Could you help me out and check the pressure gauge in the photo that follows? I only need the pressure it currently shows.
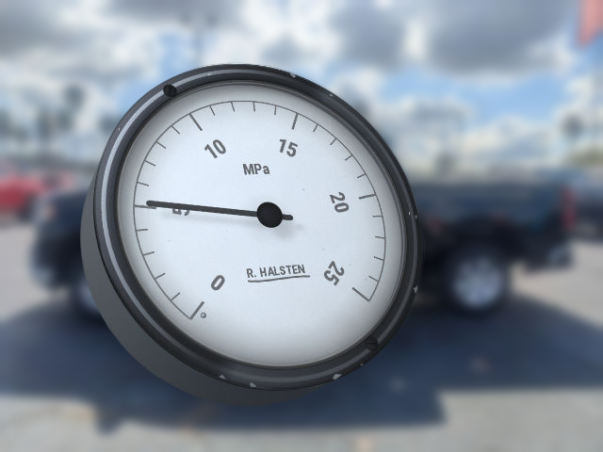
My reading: 5 MPa
